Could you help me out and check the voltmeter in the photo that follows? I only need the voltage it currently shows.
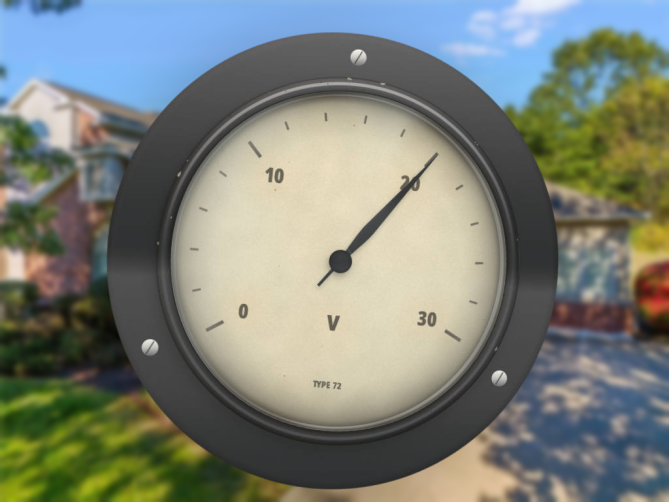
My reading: 20 V
